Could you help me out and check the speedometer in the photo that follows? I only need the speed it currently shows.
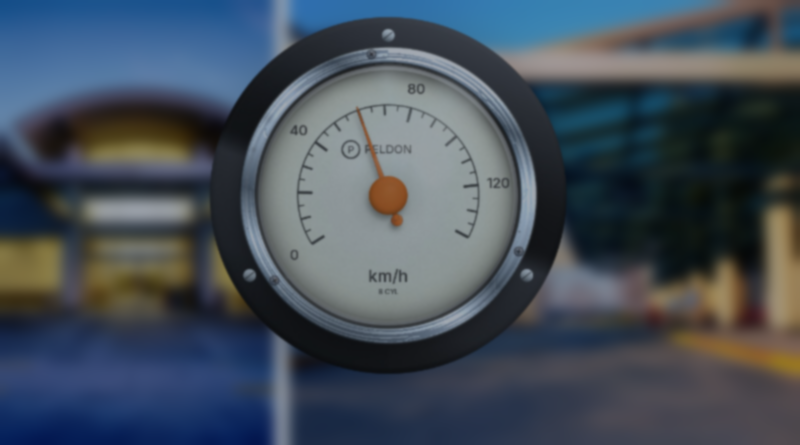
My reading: 60 km/h
